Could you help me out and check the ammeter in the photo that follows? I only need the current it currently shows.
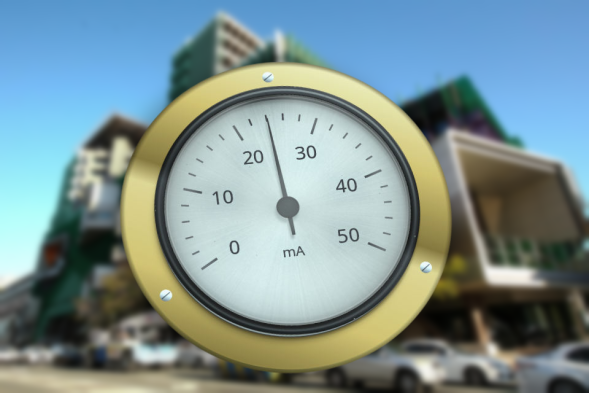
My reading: 24 mA
